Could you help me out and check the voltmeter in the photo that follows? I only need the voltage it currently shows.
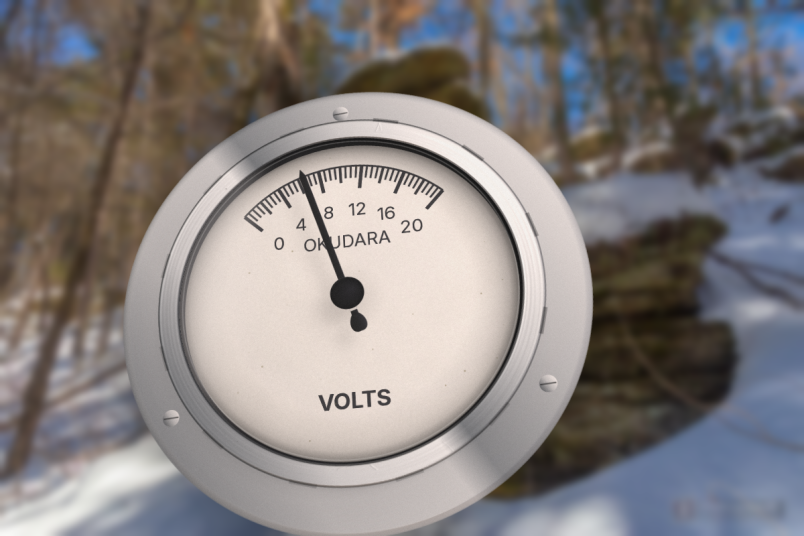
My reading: 6.5 V
